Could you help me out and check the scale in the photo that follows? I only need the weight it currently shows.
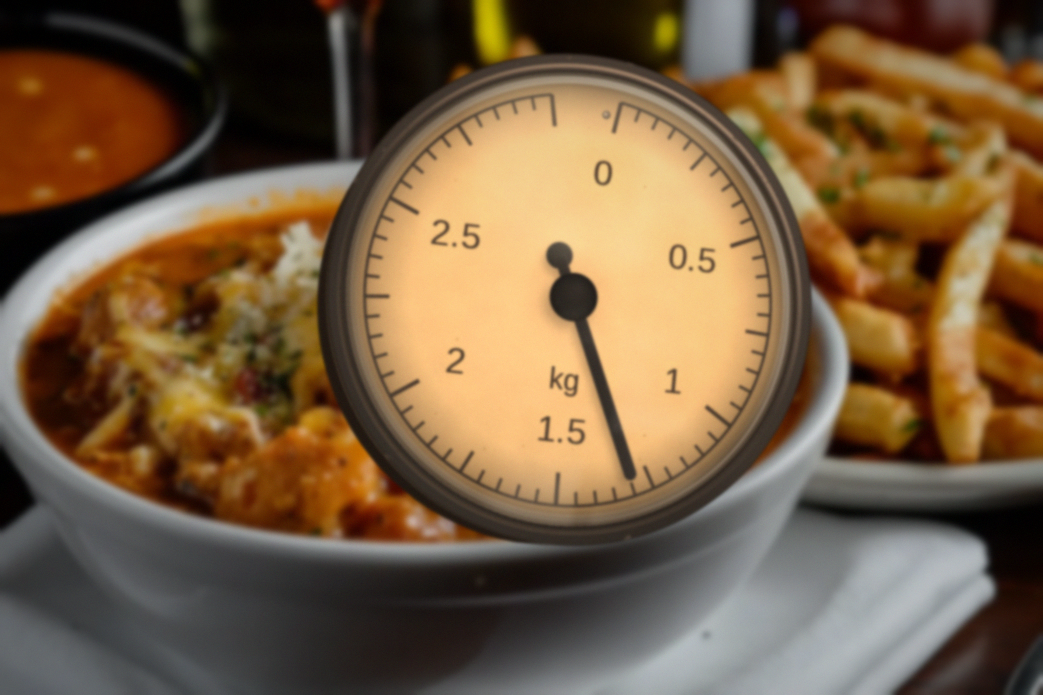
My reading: 1.3 kg
